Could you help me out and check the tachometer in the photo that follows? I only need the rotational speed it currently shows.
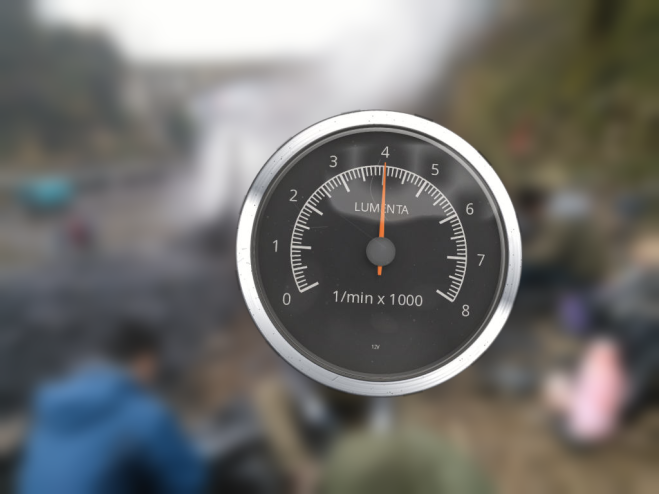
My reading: 4000 rpm
